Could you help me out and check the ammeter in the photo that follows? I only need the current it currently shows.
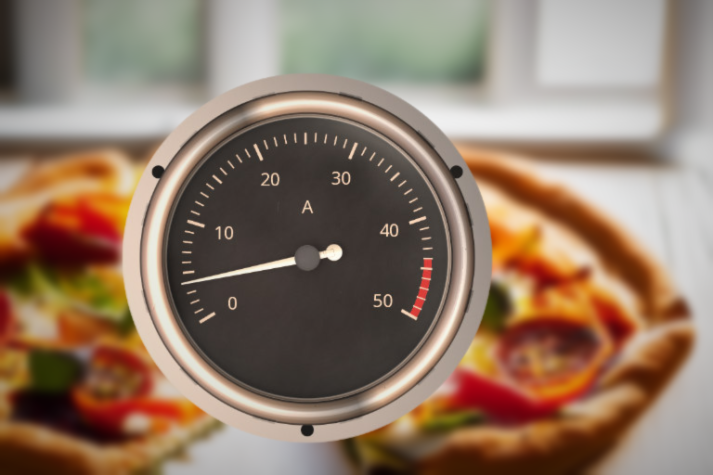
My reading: 4 A
